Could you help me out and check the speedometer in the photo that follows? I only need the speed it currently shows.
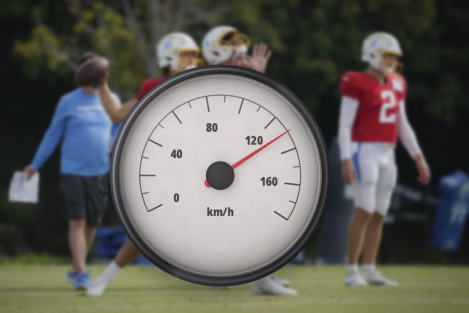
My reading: 130 km/h
